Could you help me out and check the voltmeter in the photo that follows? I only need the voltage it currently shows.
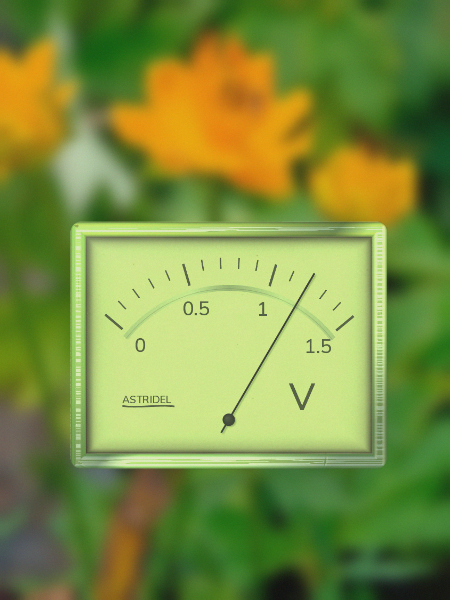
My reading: 1.2 V
